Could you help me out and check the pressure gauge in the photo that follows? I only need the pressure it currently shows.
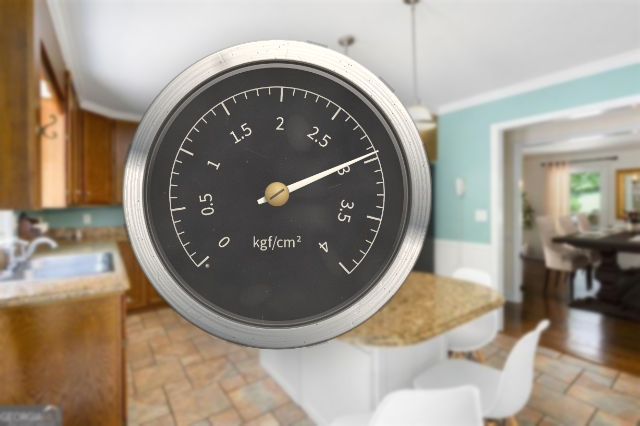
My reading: 2.95 kg/cm²
